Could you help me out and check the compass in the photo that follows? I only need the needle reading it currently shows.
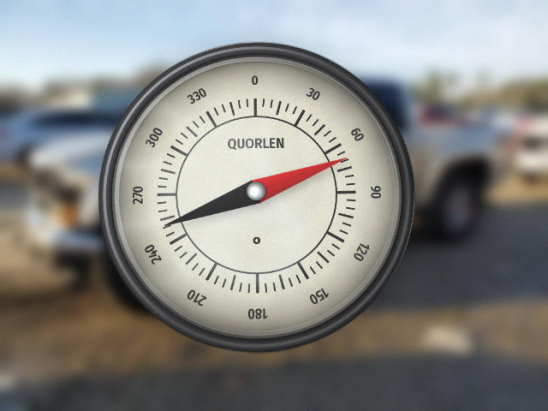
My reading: 70 °
